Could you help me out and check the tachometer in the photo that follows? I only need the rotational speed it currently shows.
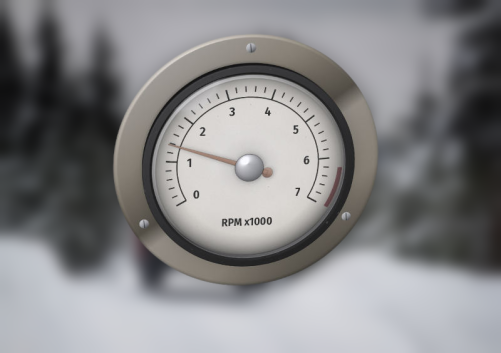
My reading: 1400 rpm
